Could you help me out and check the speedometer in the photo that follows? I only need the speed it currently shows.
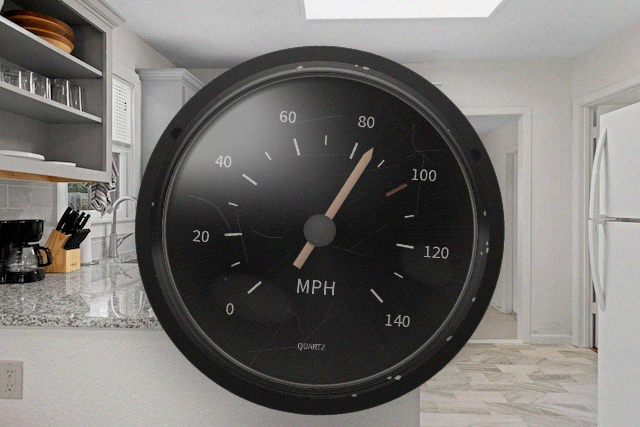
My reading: 85 mph
